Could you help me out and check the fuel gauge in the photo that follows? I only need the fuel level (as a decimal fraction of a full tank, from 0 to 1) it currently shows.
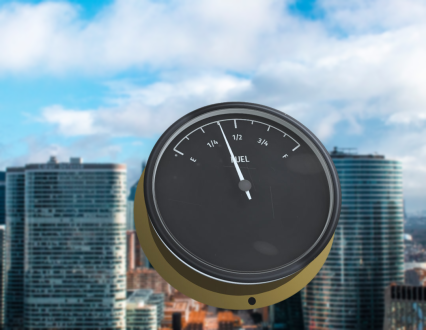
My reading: 0.375
